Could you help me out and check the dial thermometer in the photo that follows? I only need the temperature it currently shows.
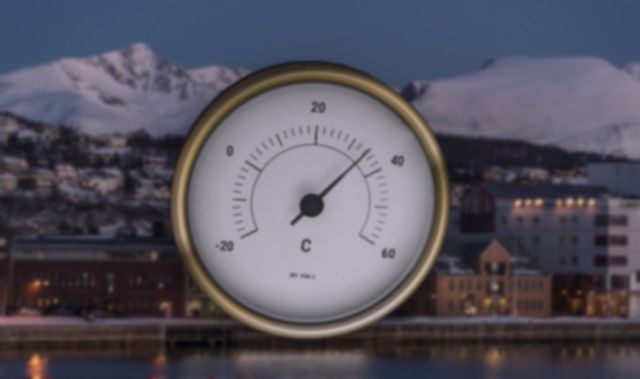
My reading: 34 °C
